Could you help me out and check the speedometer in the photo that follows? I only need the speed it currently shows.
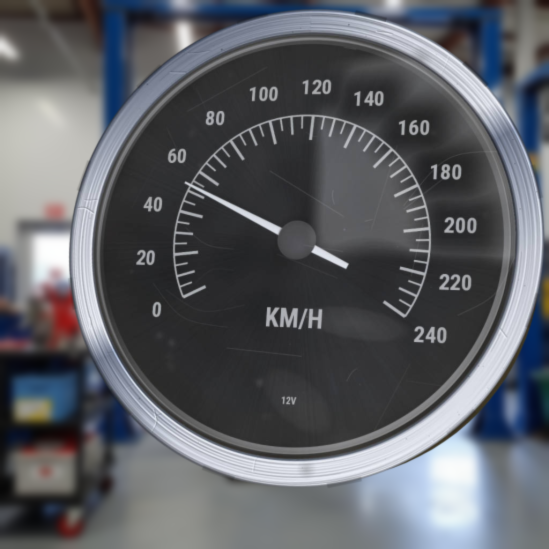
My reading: 52.5 km/h
